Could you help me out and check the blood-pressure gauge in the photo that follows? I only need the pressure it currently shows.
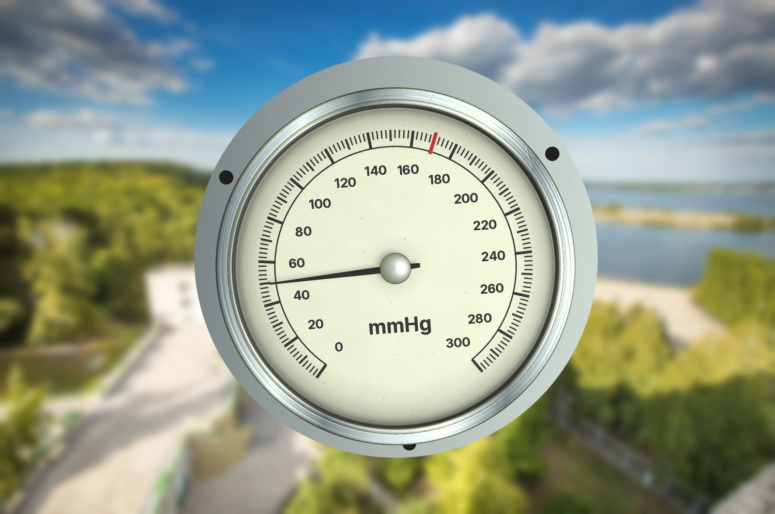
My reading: 50 mmHg
